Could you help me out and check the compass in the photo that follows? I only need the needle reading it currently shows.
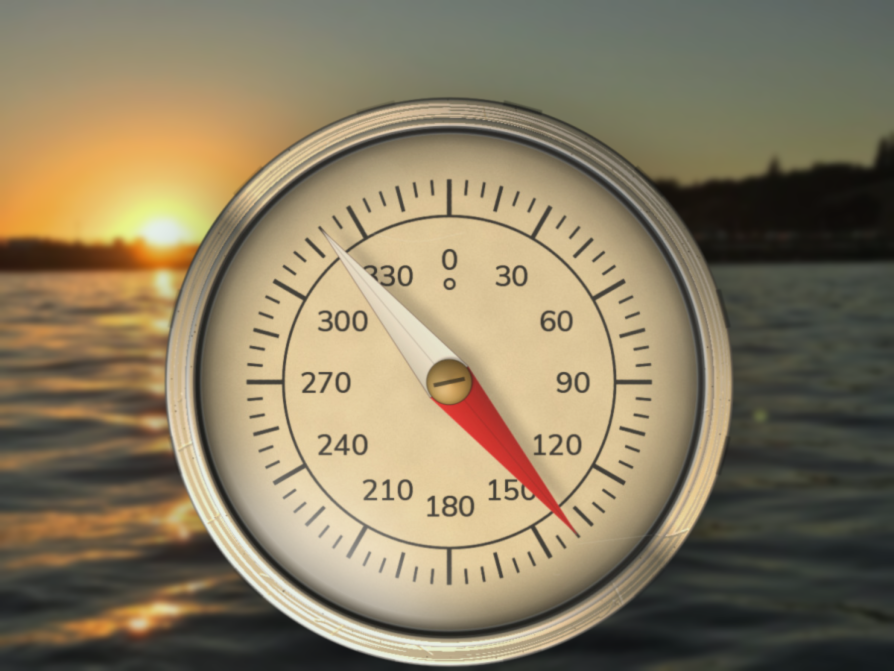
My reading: 140 °
